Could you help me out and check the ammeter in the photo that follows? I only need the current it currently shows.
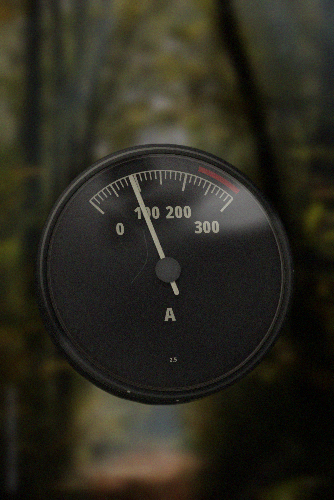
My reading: 90 A
